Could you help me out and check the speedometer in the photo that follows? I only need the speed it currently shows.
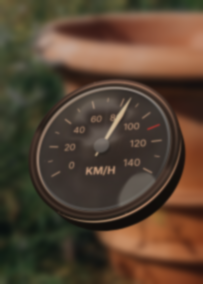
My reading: 85 km/h
